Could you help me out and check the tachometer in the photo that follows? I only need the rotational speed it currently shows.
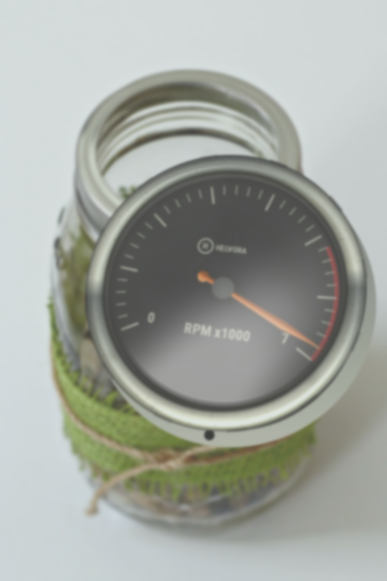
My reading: 6800 rpm
